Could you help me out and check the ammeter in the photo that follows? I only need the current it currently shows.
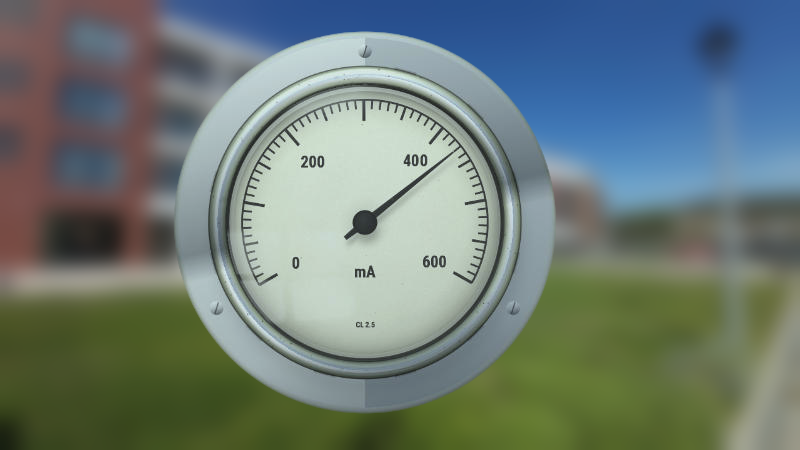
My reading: 430 mA
